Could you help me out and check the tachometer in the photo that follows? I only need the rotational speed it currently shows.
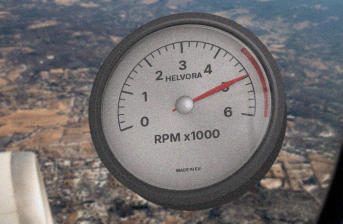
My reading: 5000 rpm
